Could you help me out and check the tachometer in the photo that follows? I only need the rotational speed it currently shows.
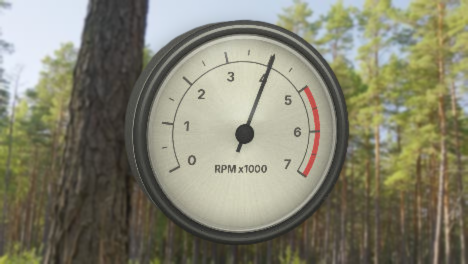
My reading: 4000 rpm
